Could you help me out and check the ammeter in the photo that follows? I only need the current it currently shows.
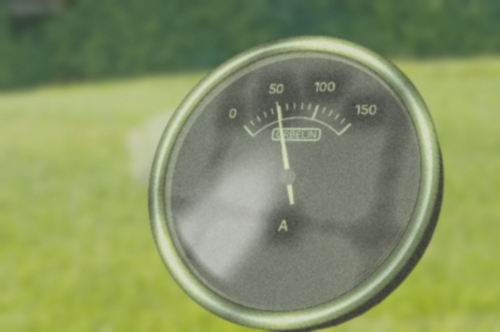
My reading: 50 A
